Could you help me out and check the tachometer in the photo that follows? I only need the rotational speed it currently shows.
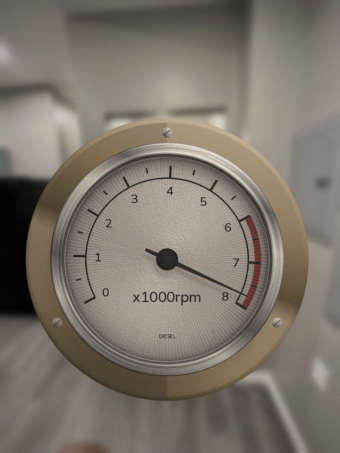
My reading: 7750 rpm
